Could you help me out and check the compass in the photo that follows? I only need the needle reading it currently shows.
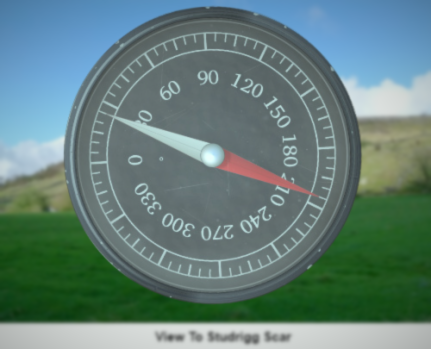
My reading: 205 °
